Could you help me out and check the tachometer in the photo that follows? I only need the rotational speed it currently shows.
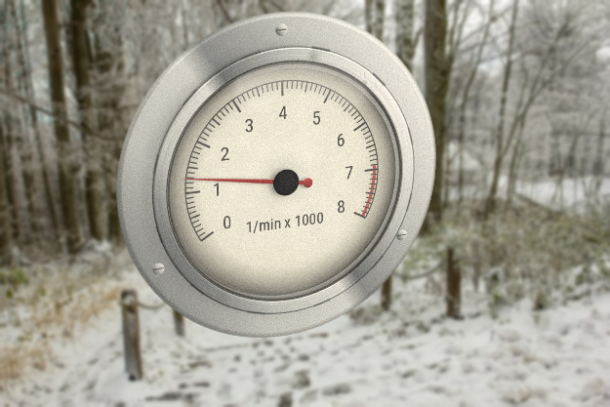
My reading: 1300 rpm
